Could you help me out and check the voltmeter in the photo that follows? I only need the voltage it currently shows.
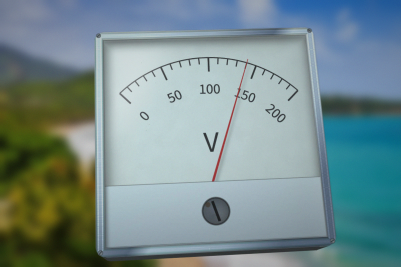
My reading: 140 V
